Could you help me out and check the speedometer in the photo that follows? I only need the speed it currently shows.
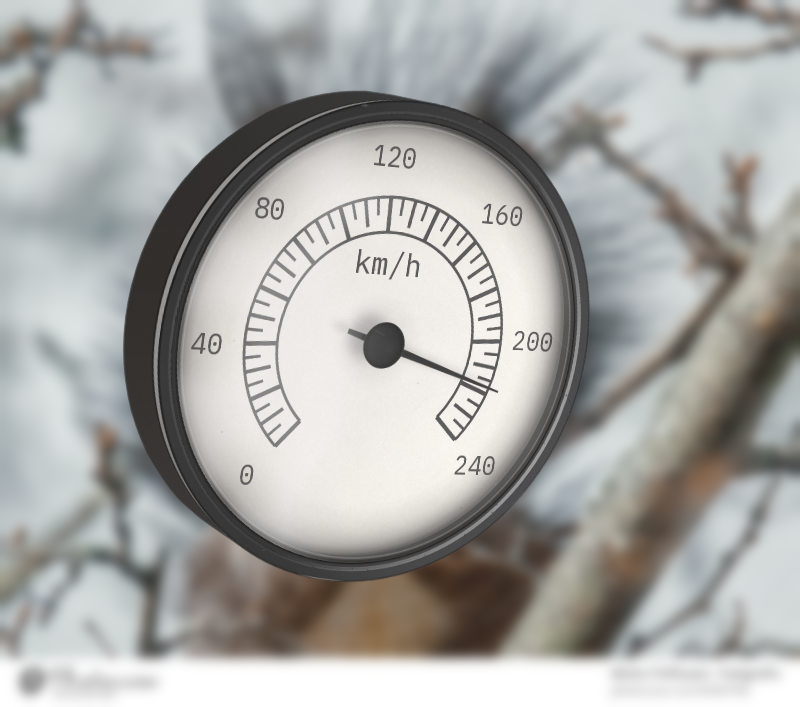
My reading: 217.5 km/h
